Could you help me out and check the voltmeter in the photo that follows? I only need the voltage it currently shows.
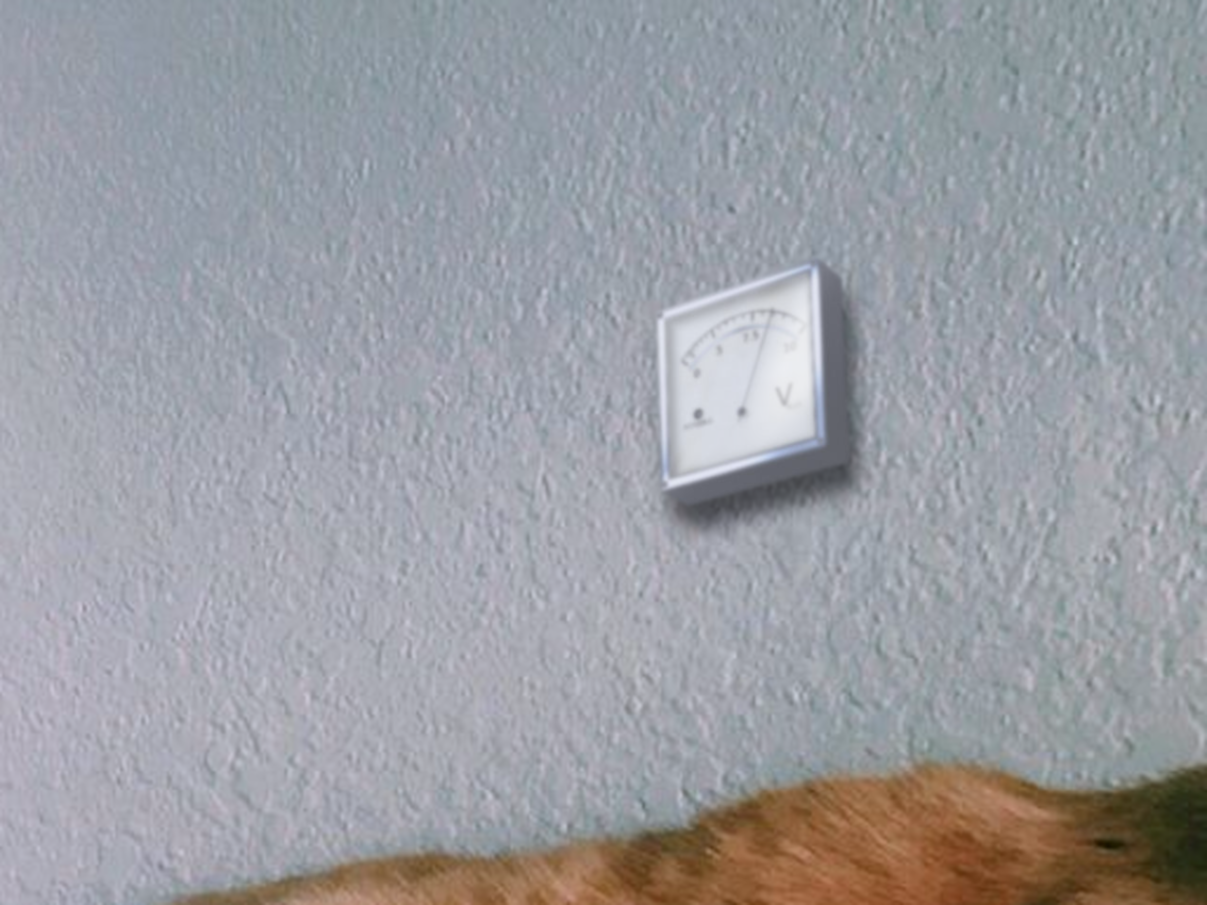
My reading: 8.5 V
